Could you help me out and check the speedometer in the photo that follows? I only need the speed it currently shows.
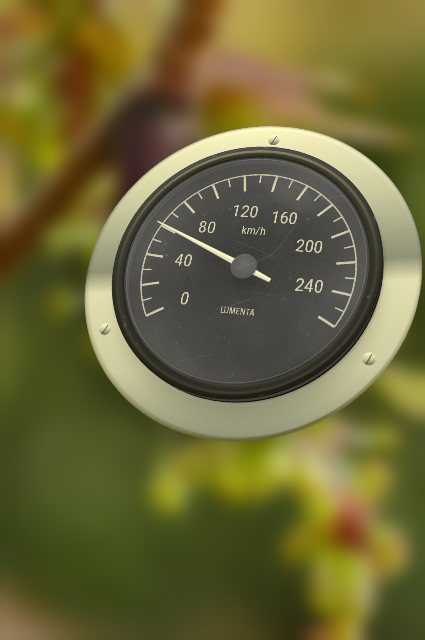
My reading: 60 km/h
